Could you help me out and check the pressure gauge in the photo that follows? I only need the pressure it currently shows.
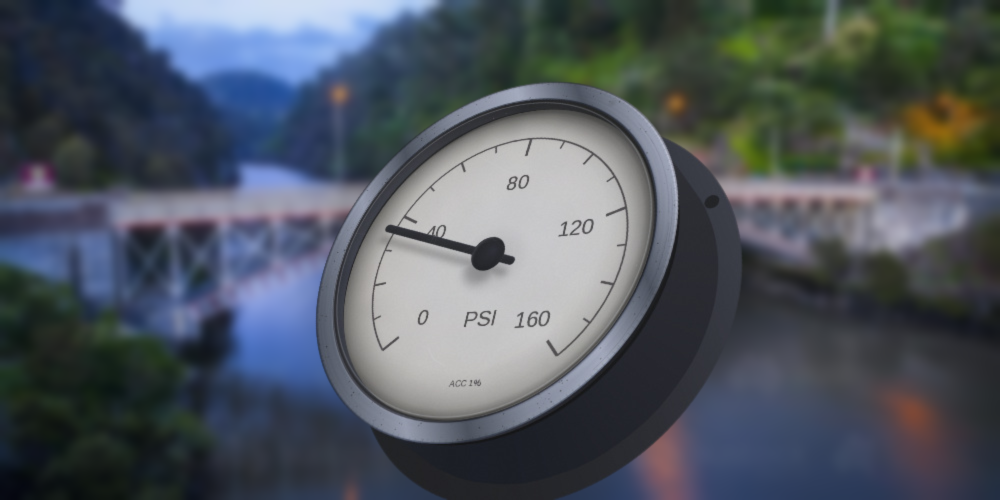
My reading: 35 psi
